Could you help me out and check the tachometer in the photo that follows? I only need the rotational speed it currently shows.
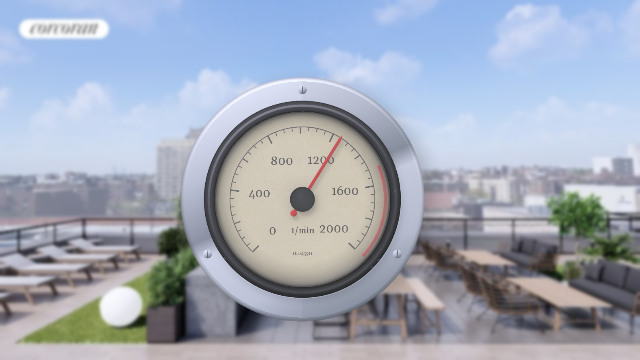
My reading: 1250 rpm
